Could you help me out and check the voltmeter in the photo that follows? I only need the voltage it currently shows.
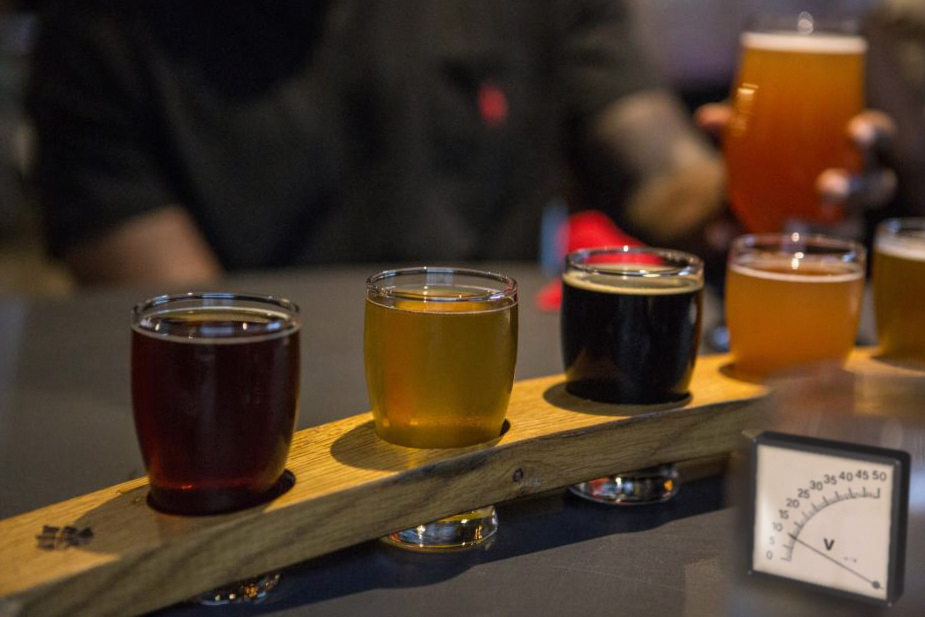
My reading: 10 V
